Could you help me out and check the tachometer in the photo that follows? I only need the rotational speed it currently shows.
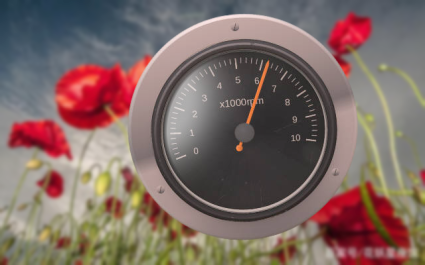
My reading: 6200 rpm
